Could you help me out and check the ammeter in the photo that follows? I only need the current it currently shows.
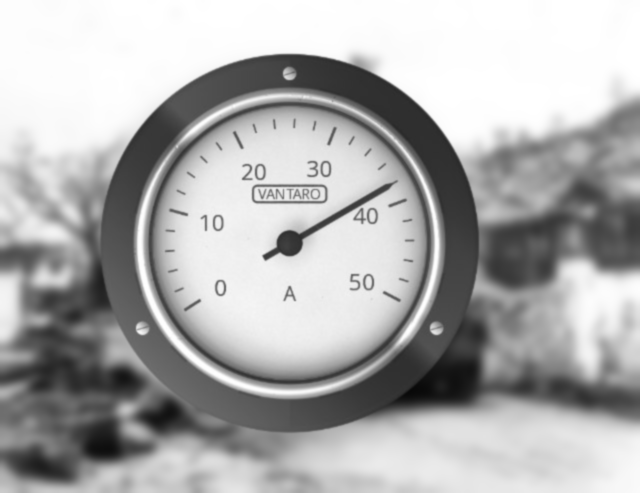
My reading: 38 A
